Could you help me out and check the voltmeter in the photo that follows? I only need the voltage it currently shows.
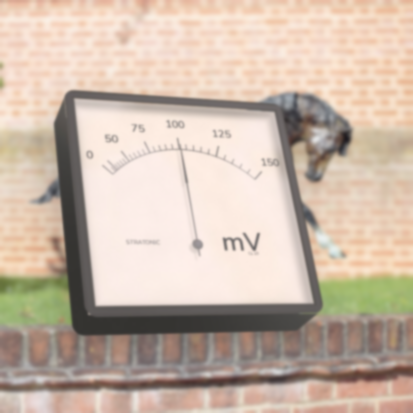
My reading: 100 mV
